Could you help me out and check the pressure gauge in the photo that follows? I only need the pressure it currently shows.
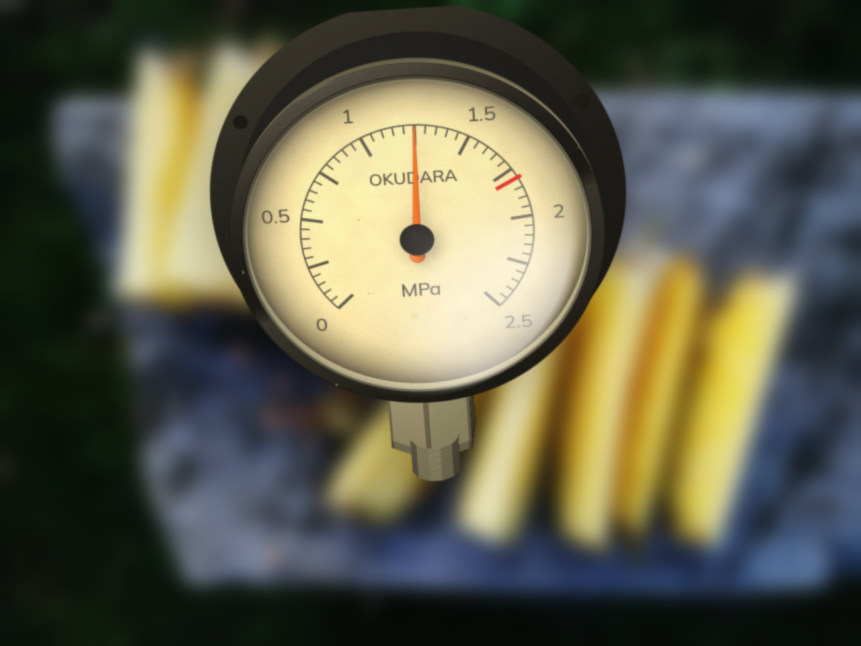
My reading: 1.25 MPa
